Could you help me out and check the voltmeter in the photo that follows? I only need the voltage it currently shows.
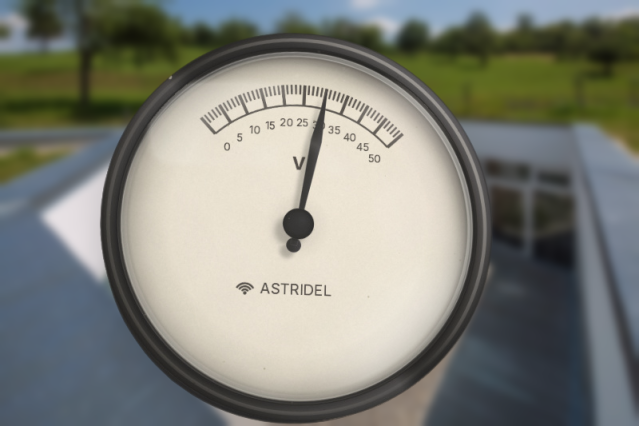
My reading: 30 V
